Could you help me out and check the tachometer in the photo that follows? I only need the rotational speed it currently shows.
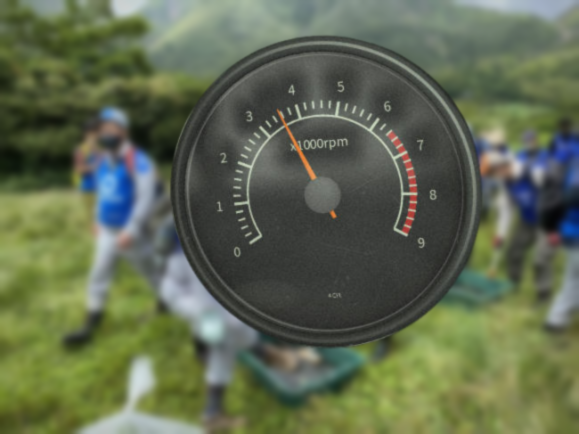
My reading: 3600 rpm
